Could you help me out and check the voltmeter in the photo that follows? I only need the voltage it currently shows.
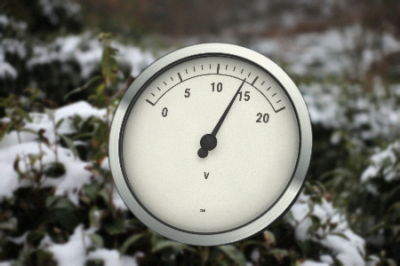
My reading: 14 V
